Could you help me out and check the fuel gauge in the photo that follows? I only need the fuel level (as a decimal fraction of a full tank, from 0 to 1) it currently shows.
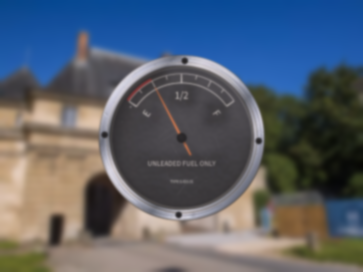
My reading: 0.25
